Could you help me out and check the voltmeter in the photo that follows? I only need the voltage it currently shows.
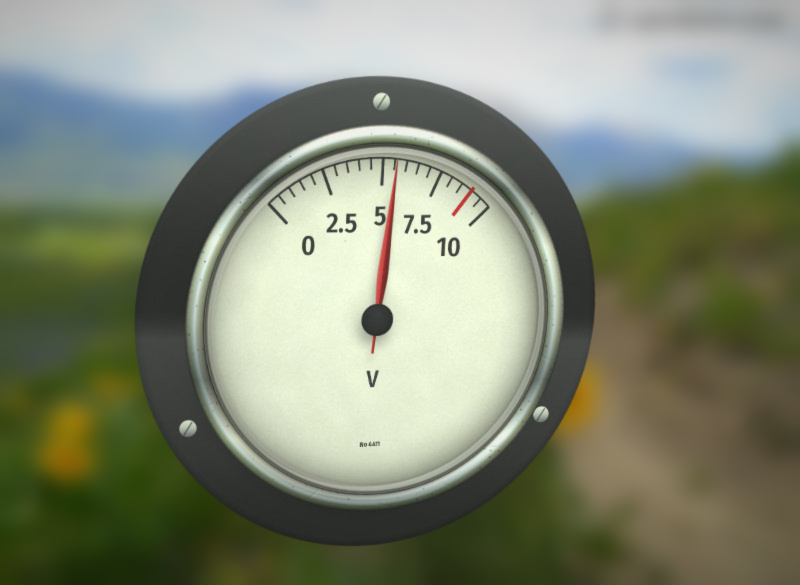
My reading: 5.5 V
